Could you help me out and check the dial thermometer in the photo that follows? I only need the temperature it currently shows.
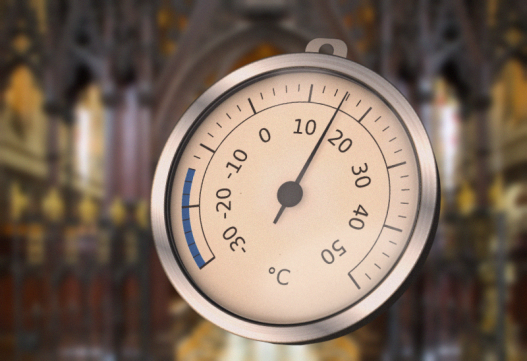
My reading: 16 °C
